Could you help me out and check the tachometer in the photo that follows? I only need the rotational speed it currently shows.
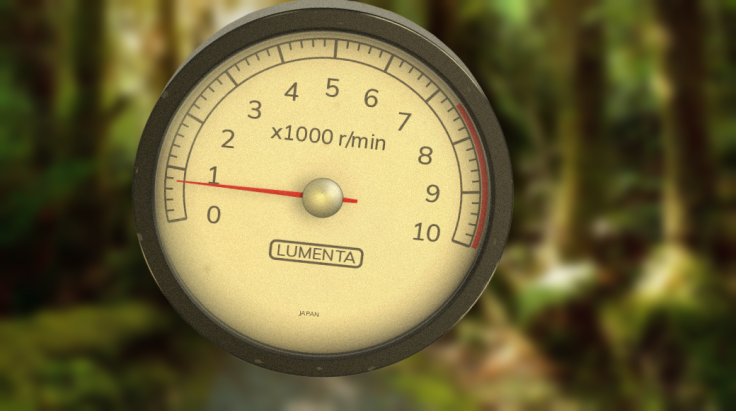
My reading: 800 rpm
